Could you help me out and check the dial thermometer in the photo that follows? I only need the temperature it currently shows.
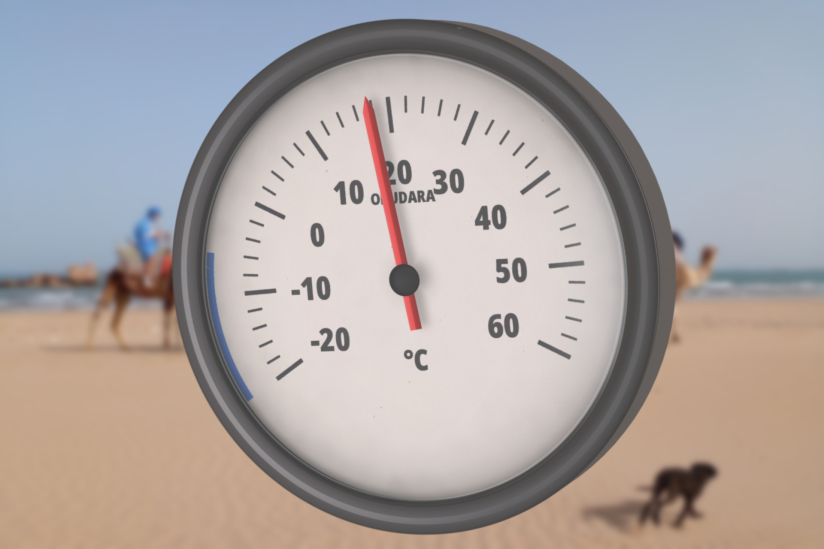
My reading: 18 °C
